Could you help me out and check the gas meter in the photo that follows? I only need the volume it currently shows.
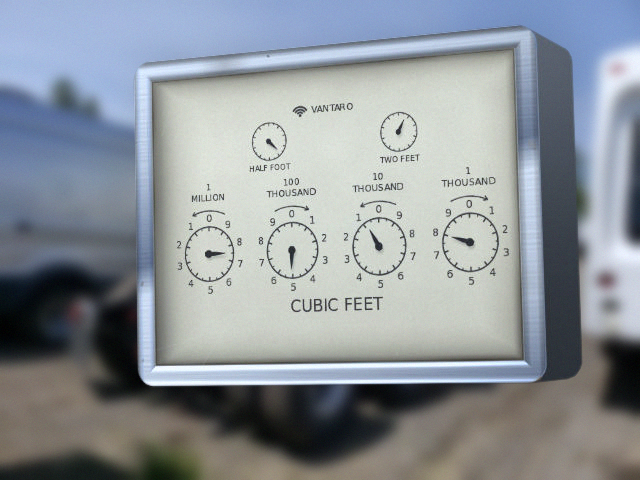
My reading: 750800 ft³
